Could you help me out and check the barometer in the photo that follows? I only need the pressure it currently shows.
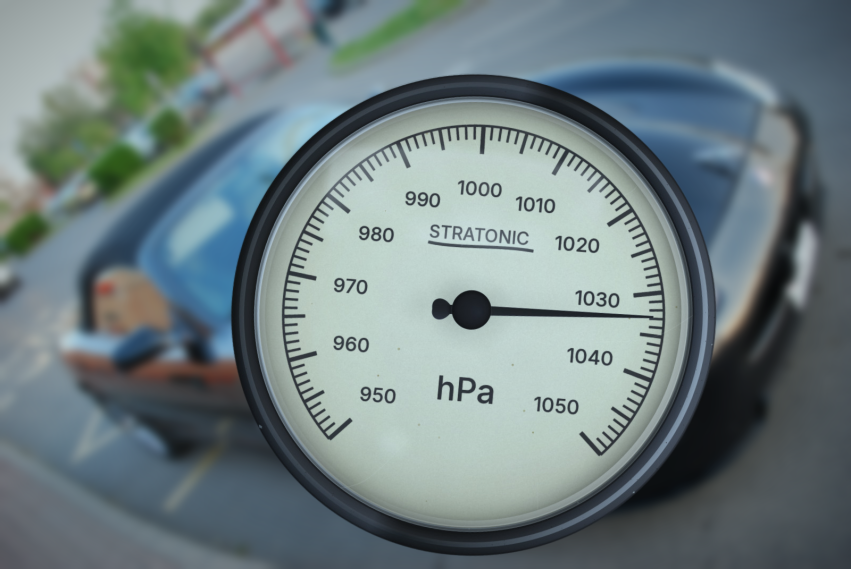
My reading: 1033 hPa
